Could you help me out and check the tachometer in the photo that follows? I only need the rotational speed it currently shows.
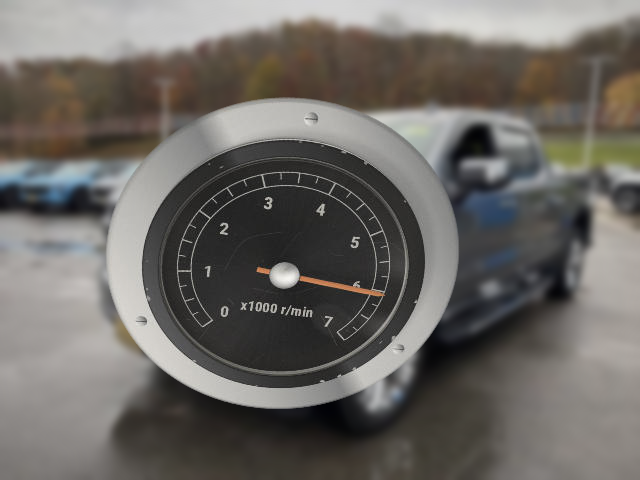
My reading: 6000 rpm
